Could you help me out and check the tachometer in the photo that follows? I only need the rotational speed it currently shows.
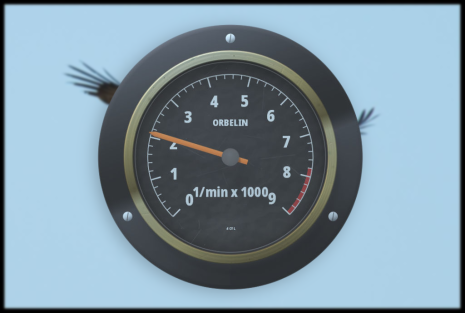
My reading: 2100 rpm
